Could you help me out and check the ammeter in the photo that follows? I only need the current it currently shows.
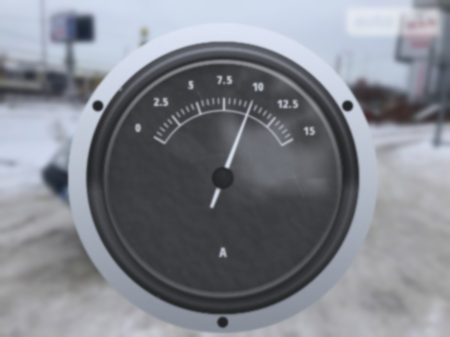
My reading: 10 A
